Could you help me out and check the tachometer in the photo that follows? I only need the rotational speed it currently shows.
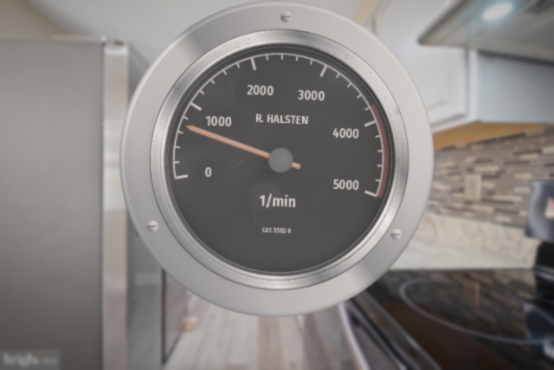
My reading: 700 rpm
